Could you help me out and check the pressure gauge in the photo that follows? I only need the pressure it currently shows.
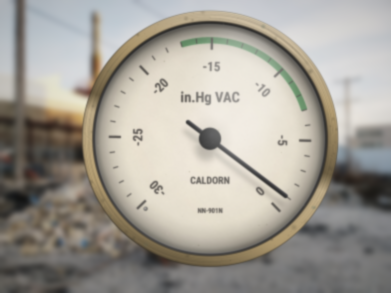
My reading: -1 inHg
